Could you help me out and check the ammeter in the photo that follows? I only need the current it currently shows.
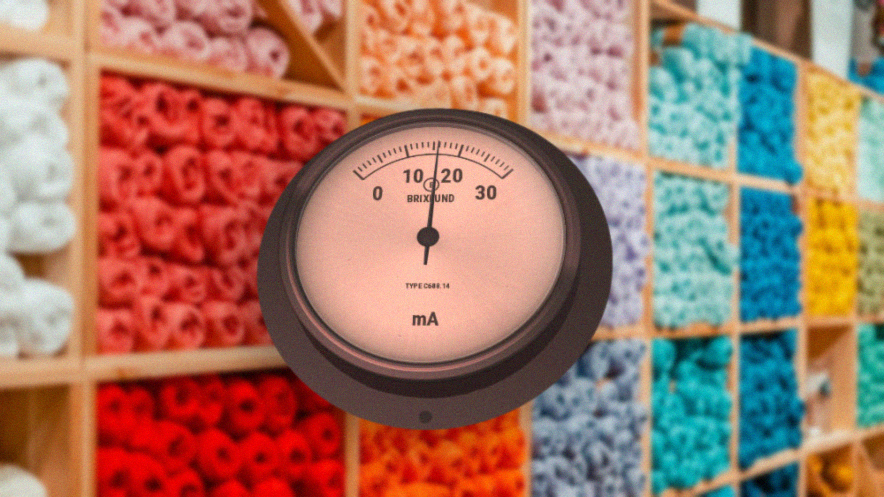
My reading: 16 mA
